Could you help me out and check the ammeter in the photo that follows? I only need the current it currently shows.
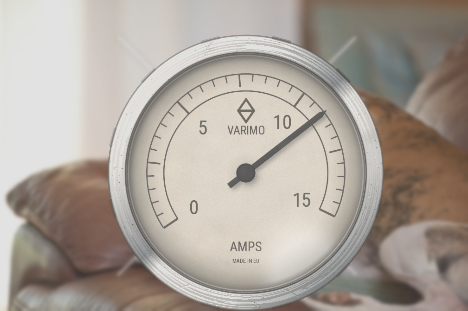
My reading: 11 A
